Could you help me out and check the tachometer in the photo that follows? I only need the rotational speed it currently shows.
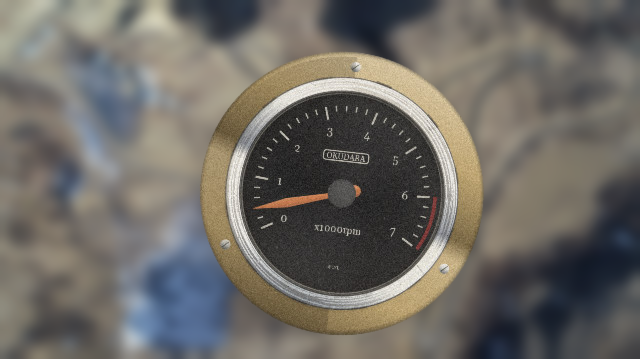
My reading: 400 rpm
